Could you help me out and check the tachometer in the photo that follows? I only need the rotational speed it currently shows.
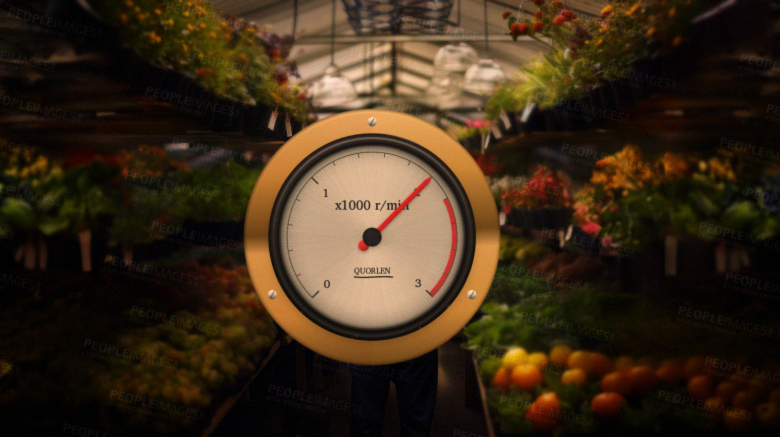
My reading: 2000 rpm
